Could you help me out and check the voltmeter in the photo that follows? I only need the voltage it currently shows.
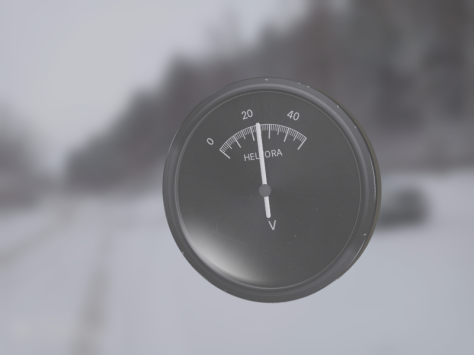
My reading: 25 V
